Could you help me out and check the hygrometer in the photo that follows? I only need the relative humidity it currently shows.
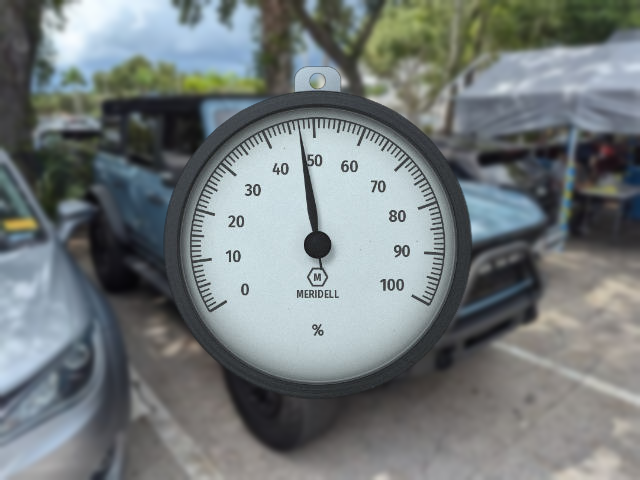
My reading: 47 %
